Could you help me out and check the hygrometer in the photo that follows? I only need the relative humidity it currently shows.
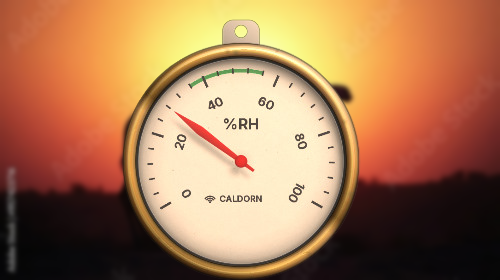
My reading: 28 %
